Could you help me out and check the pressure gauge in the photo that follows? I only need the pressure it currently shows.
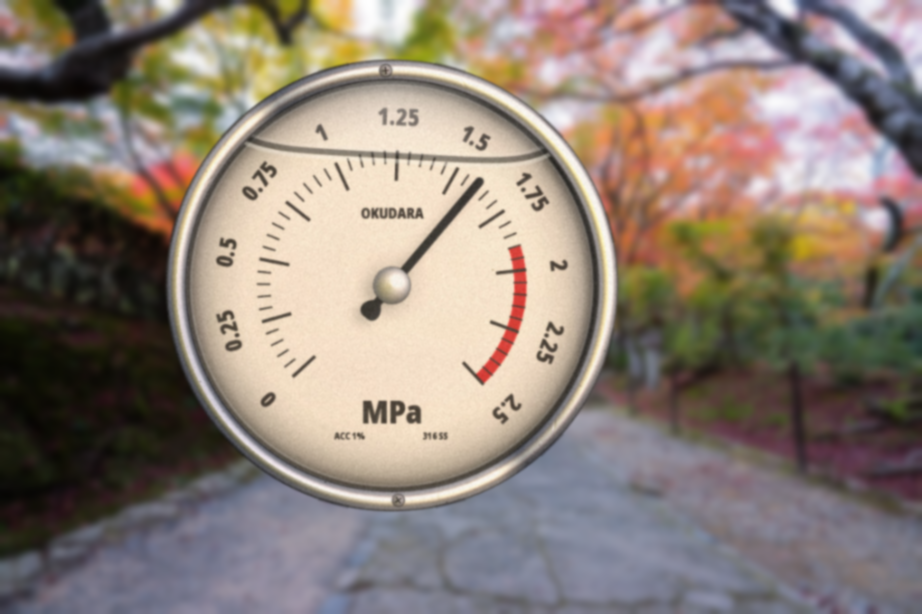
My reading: 1.6 MPa
